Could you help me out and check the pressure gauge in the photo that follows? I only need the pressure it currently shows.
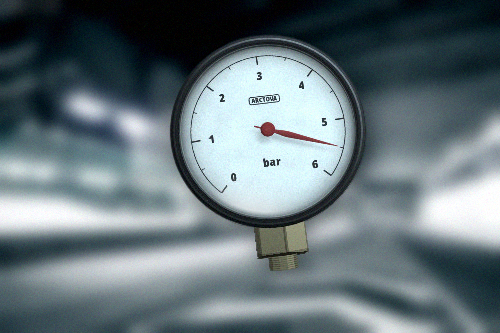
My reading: 5.5 bar
